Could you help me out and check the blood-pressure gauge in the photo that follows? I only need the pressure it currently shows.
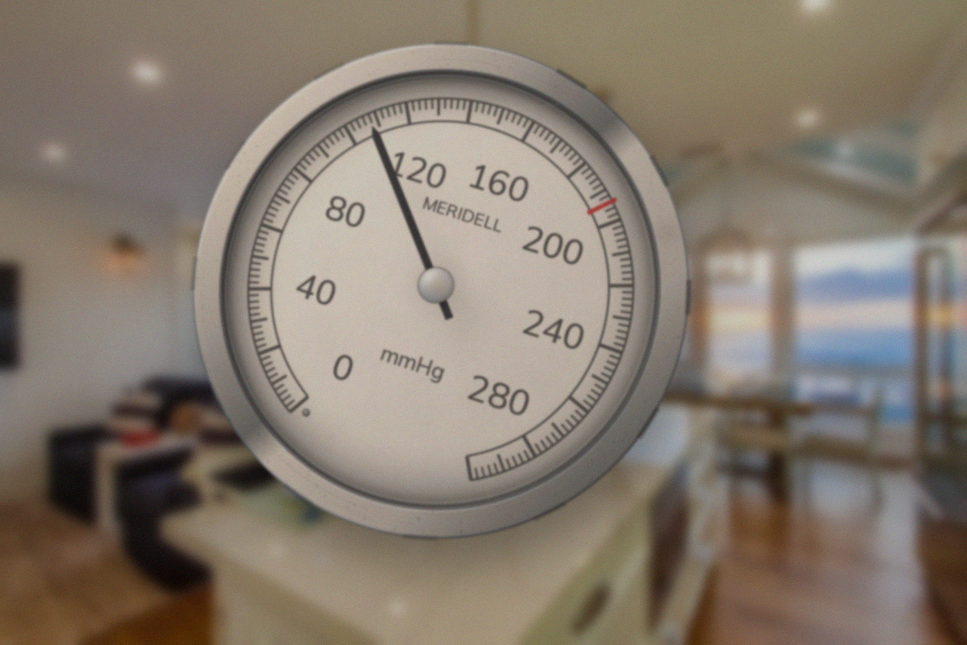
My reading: 108 mmHg
